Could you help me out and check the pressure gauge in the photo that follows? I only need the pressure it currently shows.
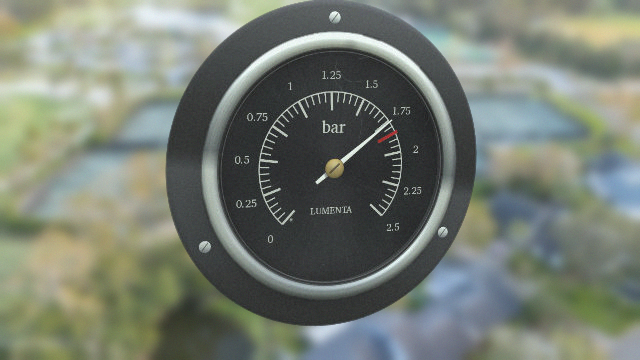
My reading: 1.75 bar
